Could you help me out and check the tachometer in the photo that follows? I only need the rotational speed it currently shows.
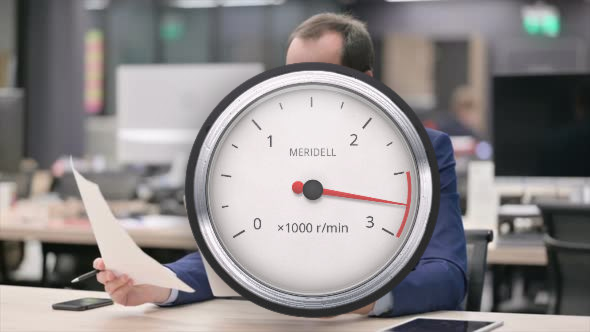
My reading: 2750 rpm
